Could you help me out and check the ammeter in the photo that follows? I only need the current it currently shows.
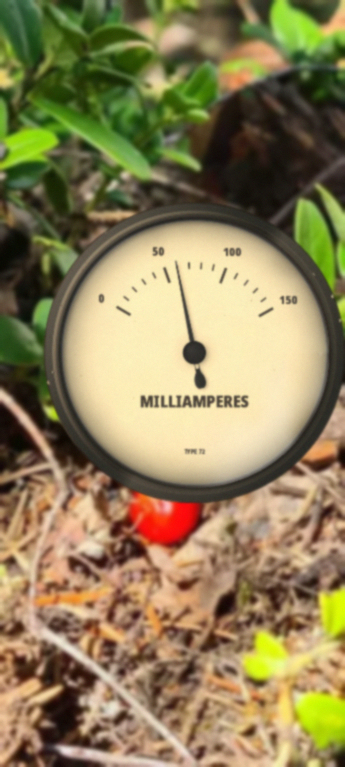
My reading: 60 mA
